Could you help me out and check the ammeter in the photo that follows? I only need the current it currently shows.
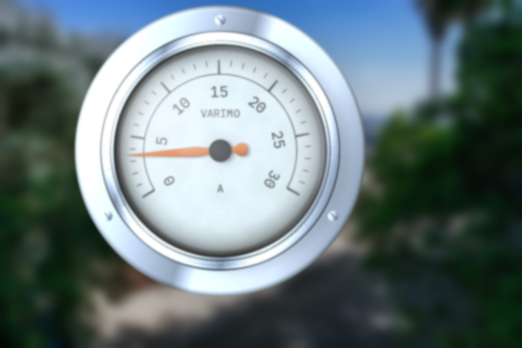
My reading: 3.5 A
